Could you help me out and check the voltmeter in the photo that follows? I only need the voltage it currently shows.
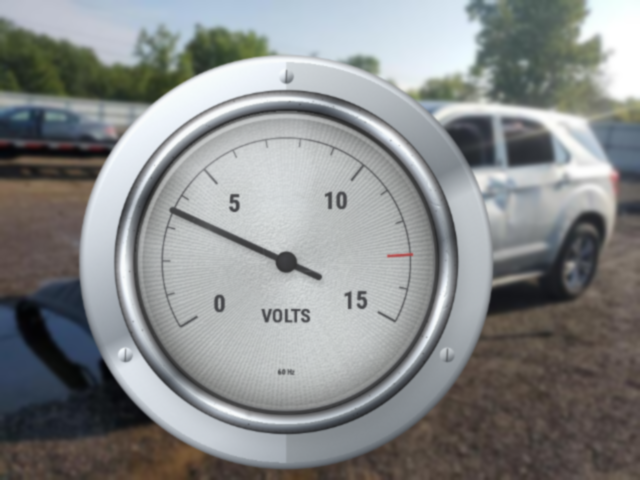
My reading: 3.5 V
